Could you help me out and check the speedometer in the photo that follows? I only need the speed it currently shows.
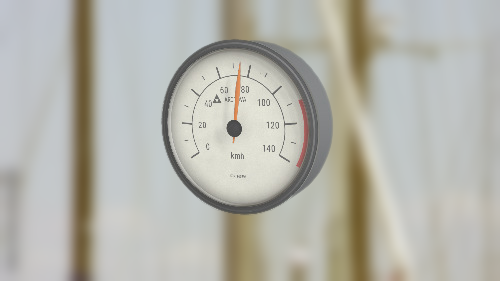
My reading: 75 km/h
